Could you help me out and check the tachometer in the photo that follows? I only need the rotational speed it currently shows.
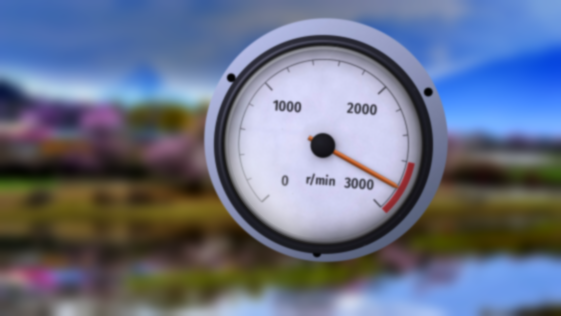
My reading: 2800 rpm
